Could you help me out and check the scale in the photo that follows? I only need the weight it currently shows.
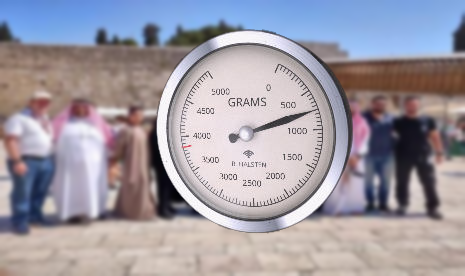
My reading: 750 g
